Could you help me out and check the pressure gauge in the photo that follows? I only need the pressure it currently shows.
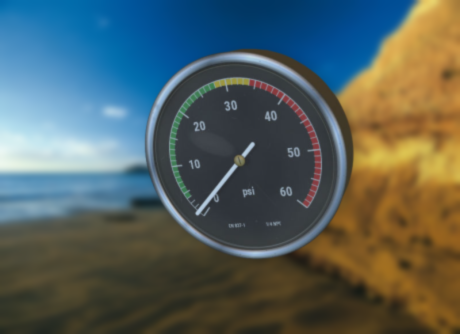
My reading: 1 psi
